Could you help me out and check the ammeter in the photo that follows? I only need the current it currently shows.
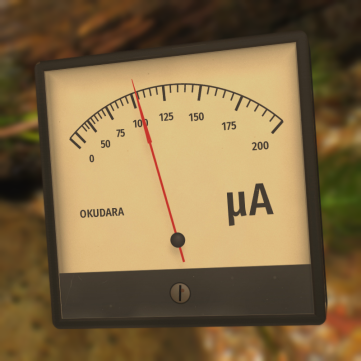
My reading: 105 µA
